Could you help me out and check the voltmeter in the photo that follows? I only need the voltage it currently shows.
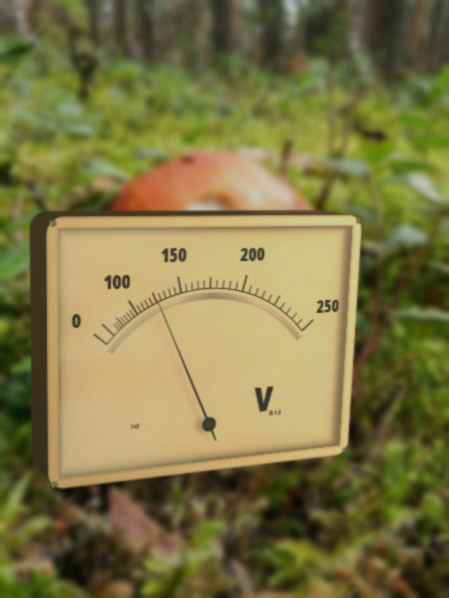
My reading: 125 V
